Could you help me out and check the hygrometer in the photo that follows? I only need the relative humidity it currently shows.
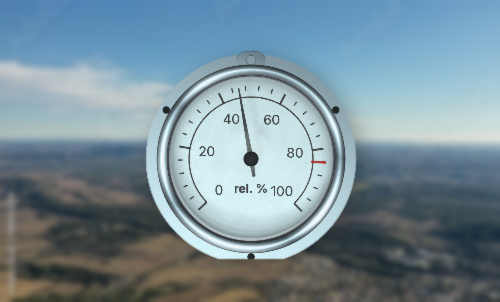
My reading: 46 %
